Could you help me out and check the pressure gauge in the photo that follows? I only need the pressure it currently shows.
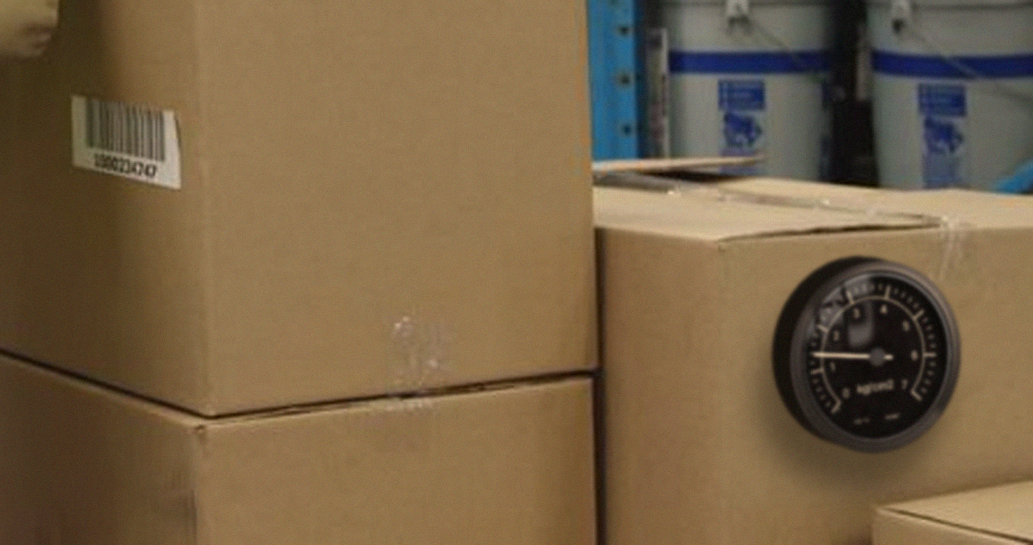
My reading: 1.4 kg/cm²
